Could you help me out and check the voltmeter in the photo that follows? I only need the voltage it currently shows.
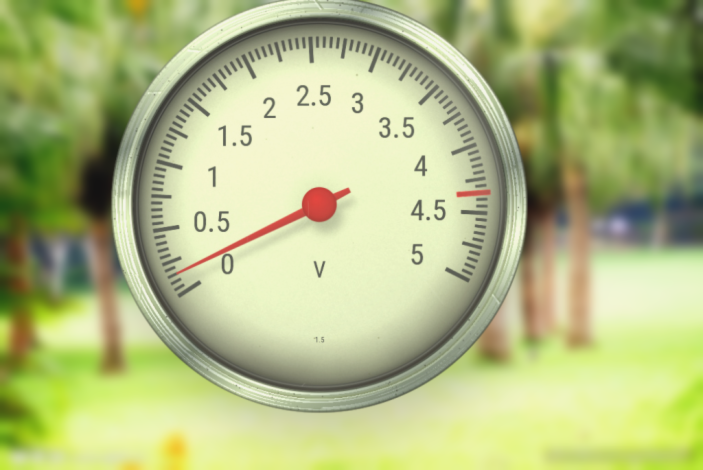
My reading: 0.15 V
